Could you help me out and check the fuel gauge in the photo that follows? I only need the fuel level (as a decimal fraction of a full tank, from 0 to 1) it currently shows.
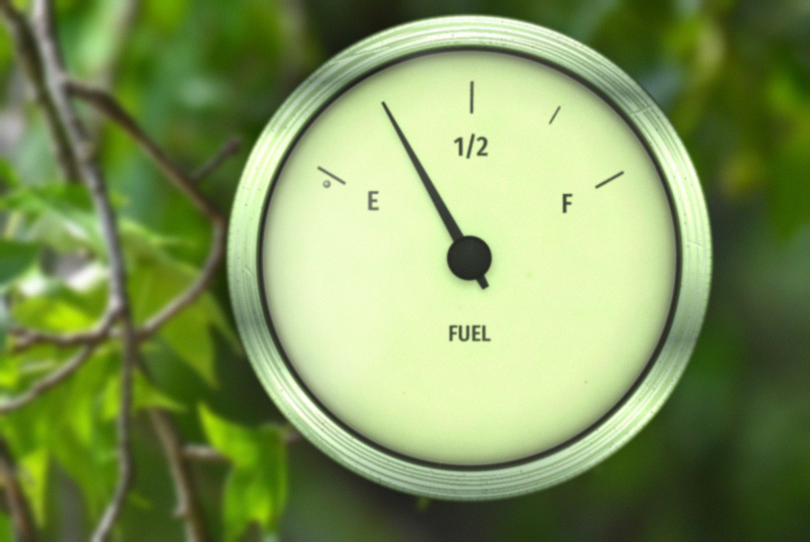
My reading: 0.25
